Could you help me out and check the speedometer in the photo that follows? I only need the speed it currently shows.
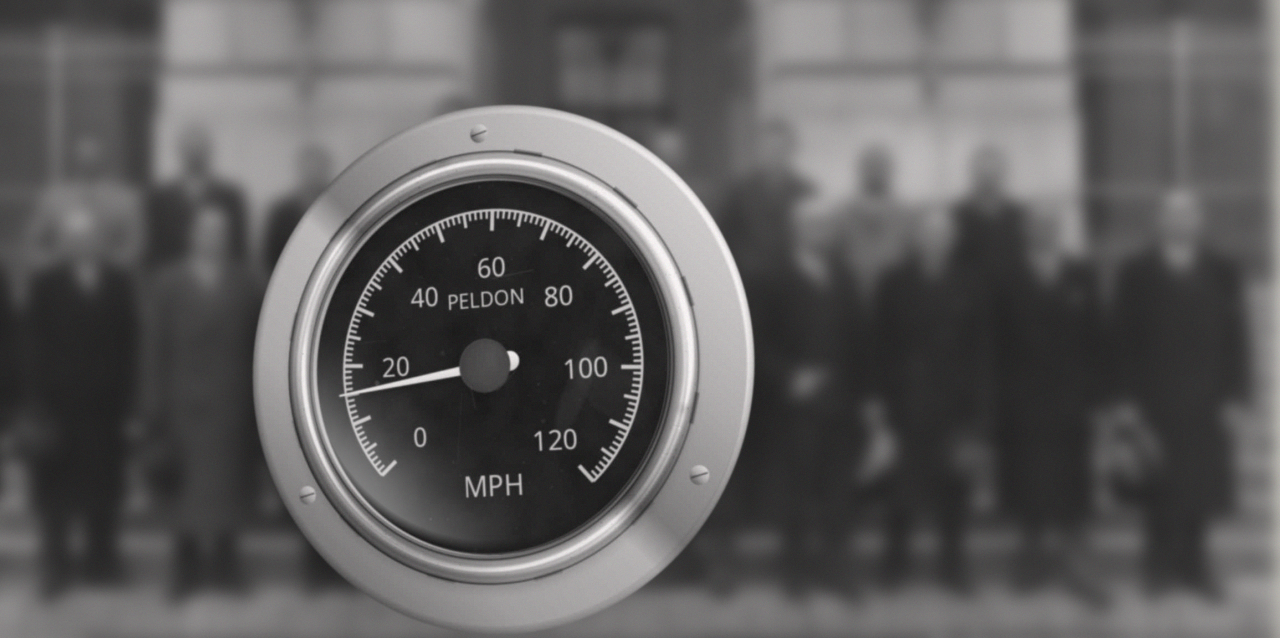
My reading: 15 mph
